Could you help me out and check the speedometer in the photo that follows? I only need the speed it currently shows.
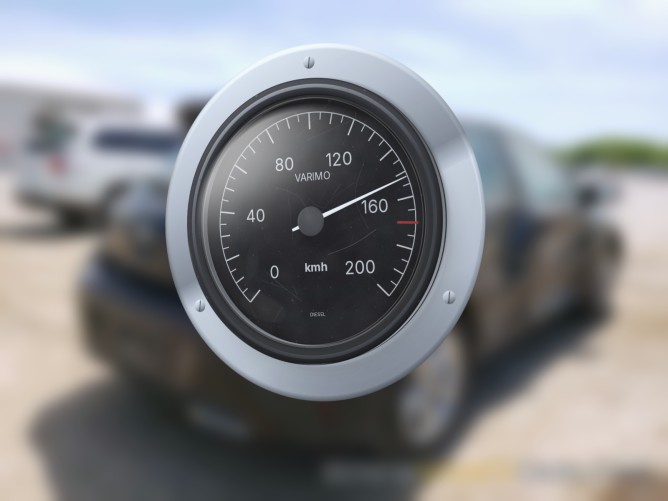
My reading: 152.5 km/h
